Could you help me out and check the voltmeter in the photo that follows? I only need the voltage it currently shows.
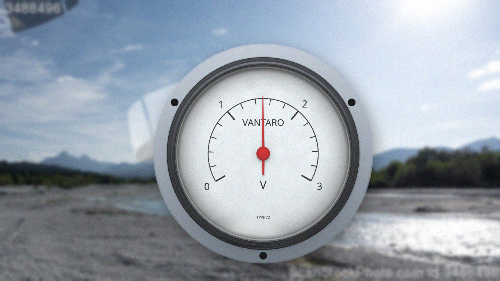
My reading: 1.5 V
